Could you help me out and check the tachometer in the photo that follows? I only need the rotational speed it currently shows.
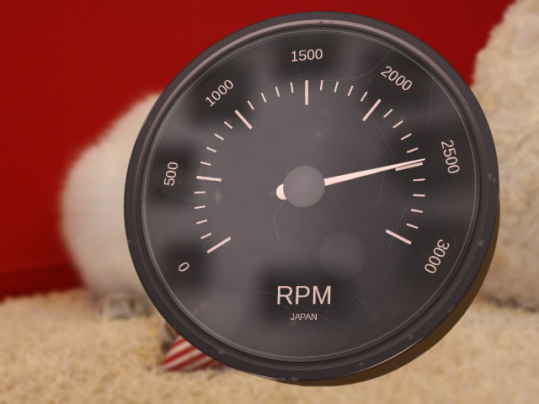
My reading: 2500 rpm
